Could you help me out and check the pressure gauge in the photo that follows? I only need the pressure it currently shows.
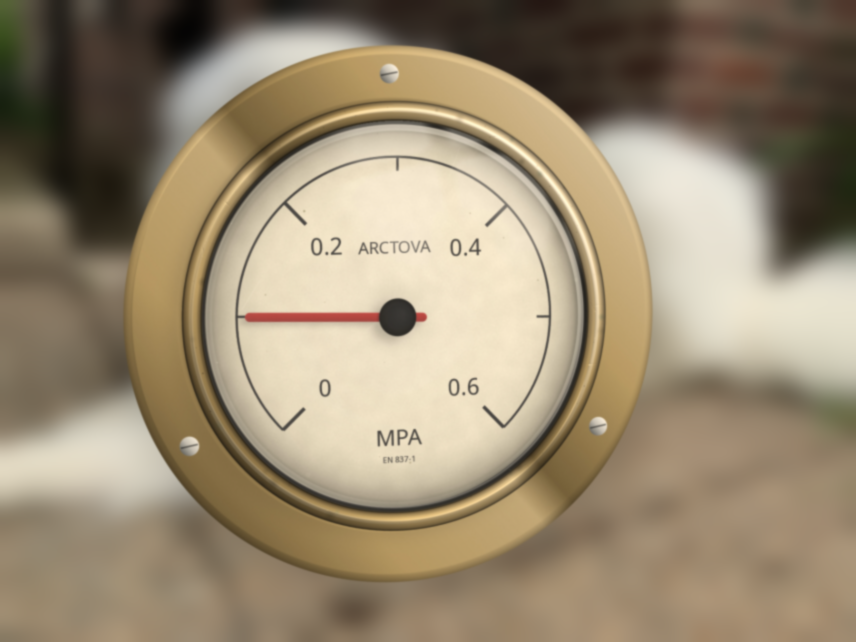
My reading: 0.1 MPa
